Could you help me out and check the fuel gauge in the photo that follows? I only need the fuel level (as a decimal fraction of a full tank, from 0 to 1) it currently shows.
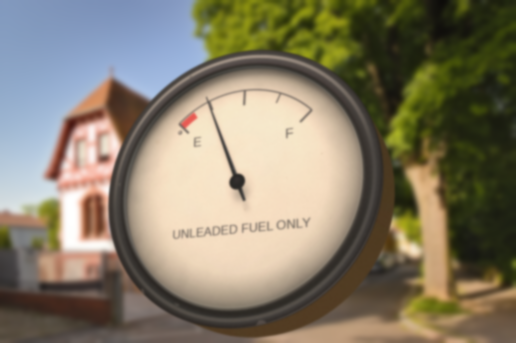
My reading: 0.25
